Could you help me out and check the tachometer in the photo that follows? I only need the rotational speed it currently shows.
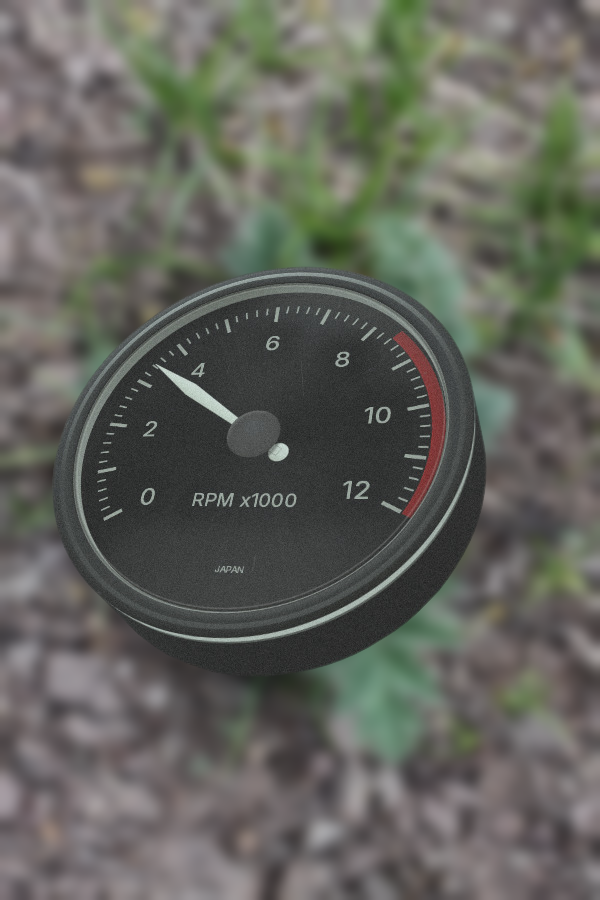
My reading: 3400 rpm
